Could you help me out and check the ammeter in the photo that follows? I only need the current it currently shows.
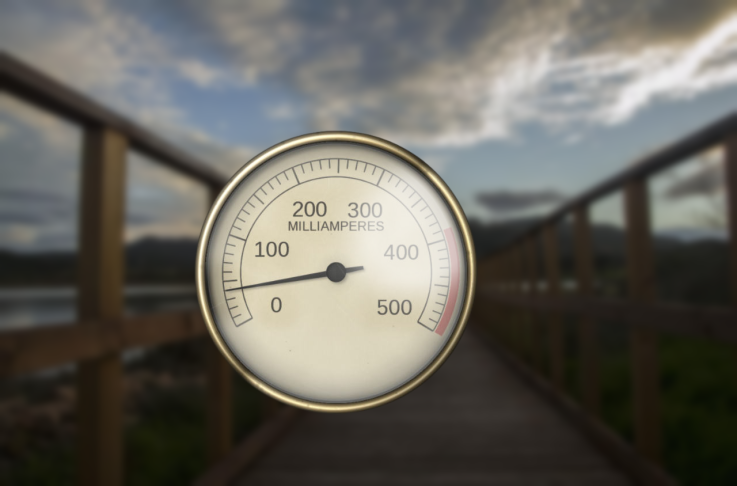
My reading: 40 mA
